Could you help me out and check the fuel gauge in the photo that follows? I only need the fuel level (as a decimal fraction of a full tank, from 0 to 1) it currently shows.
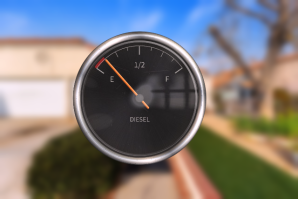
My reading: 0.125
